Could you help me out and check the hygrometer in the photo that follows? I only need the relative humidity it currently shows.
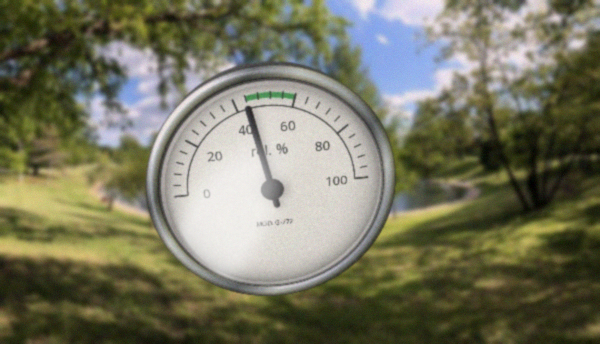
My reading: 44 %
